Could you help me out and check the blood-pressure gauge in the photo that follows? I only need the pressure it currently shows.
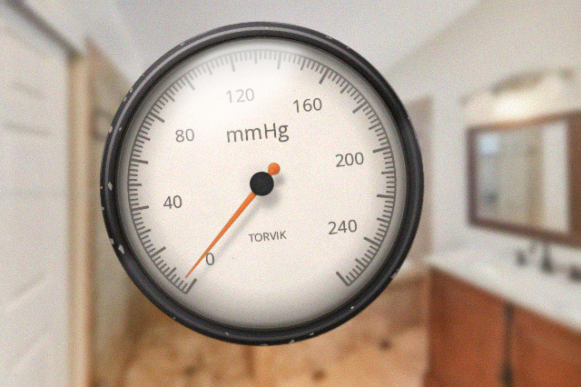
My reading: 4 mmHg
